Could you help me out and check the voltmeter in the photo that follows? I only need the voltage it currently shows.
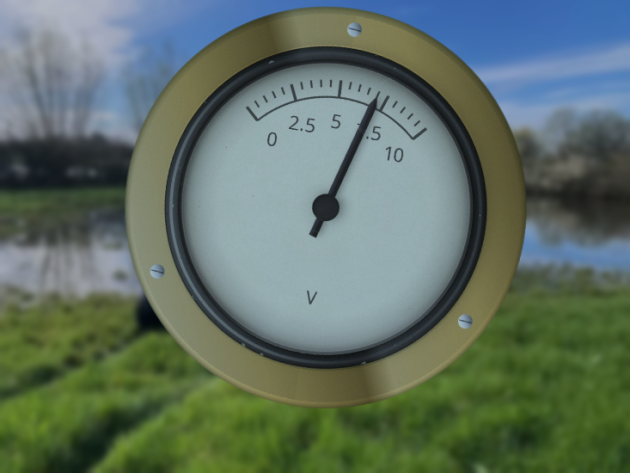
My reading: 7 V
